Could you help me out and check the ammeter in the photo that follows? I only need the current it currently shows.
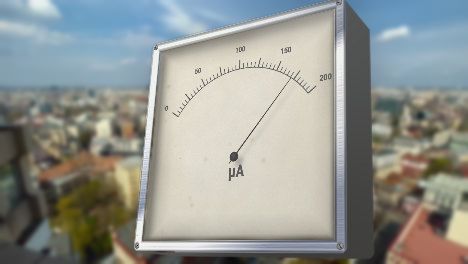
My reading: 175 µA
